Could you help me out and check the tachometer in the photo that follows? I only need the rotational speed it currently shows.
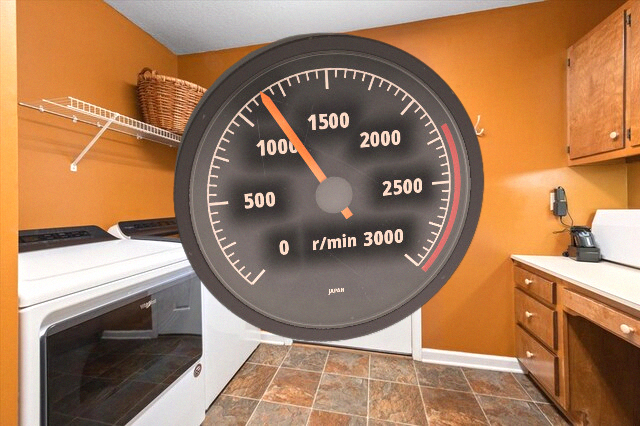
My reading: 1150 rpm
